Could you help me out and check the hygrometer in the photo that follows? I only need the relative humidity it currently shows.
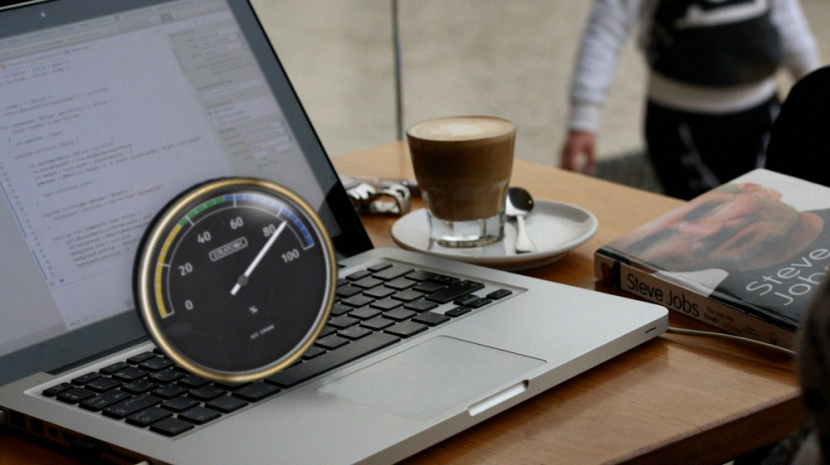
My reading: 84 %
